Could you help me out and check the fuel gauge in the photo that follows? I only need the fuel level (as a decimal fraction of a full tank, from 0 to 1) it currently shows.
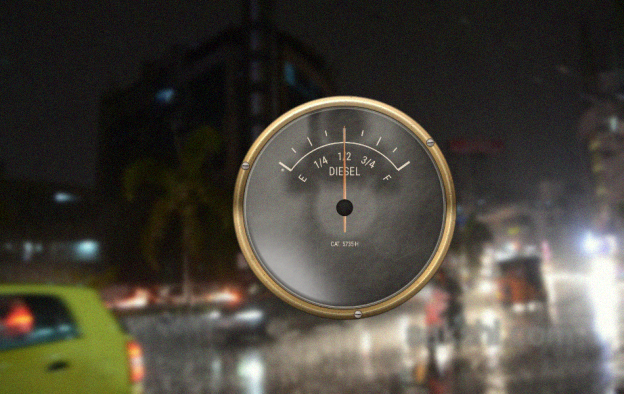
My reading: 0.5
